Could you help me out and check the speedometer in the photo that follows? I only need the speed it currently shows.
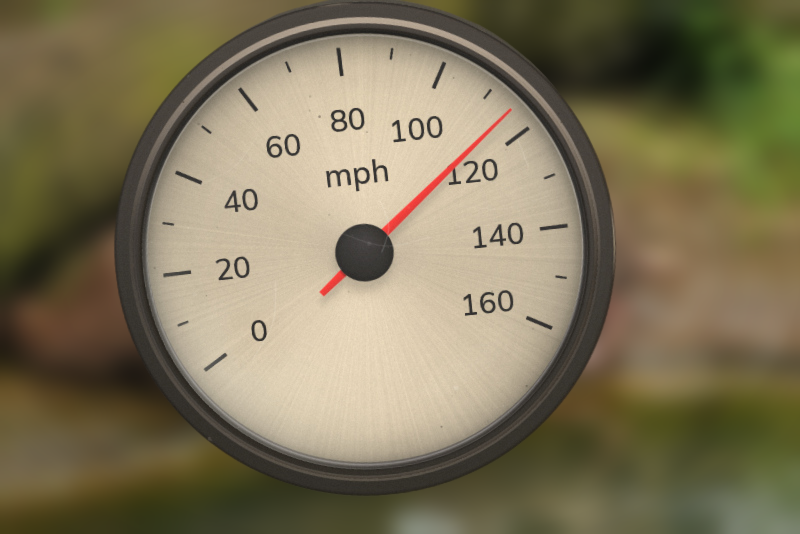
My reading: 115 mph
